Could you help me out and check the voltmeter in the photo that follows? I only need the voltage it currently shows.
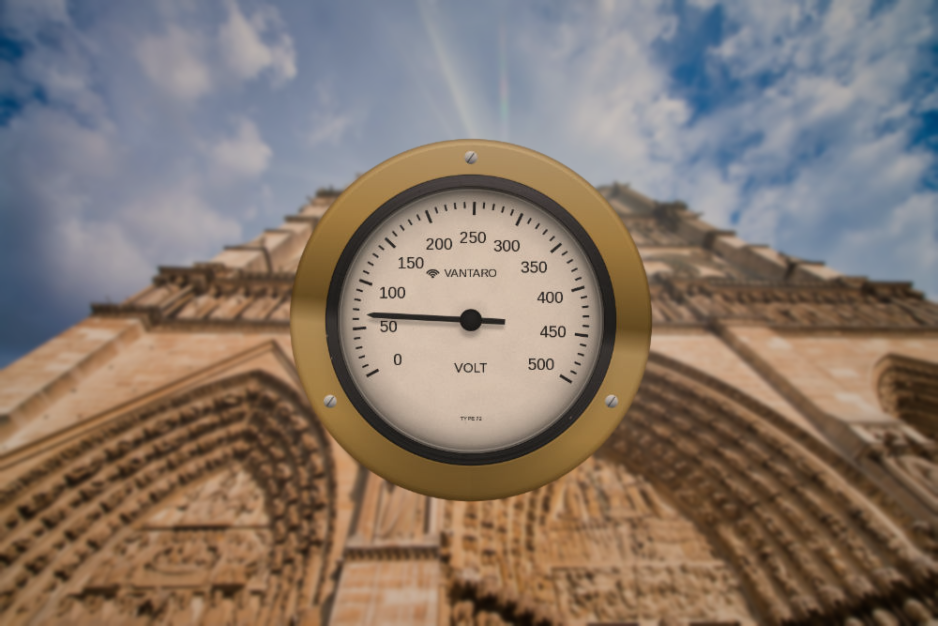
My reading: 65 V
